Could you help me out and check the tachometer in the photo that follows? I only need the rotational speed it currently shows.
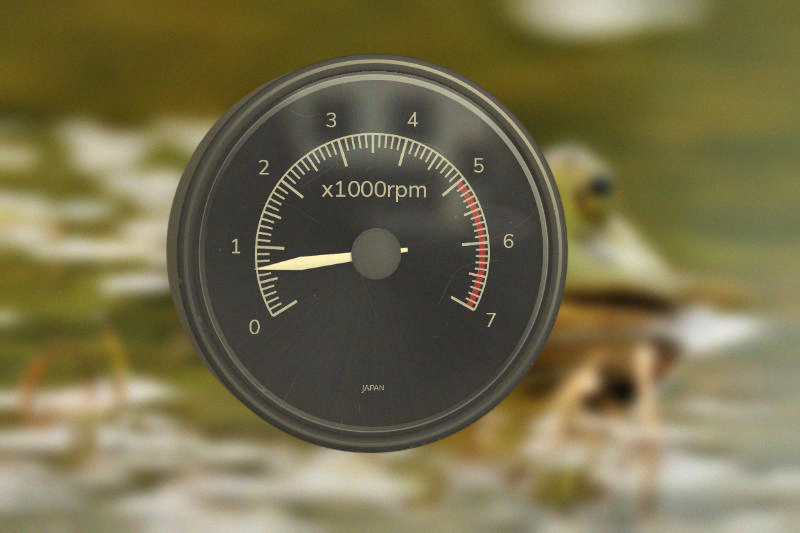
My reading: 700 rpm
